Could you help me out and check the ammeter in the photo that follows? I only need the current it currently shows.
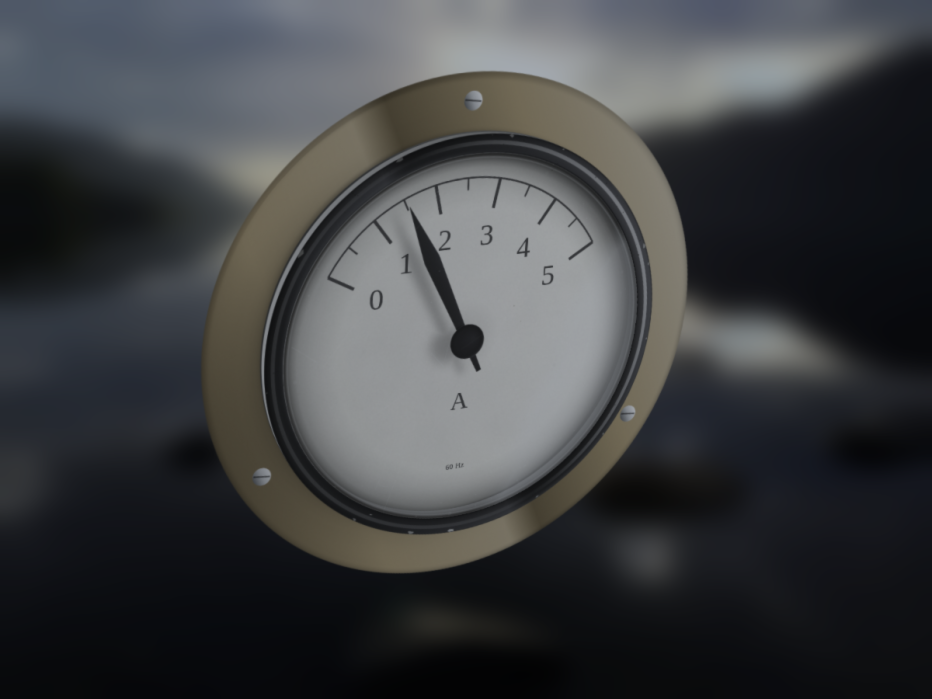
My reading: 1.5 A
